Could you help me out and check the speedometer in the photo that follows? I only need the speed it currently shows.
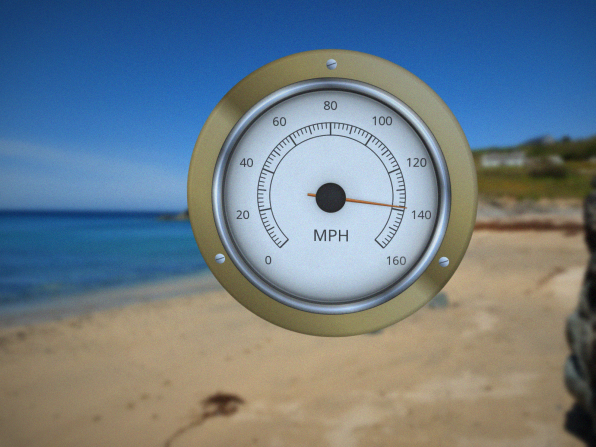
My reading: 138 mph
